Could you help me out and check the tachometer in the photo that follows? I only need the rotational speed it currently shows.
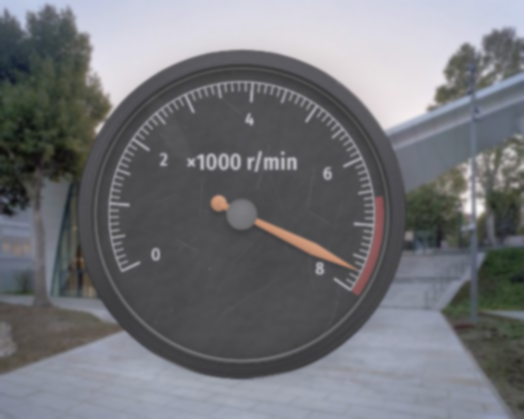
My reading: 7700 rpm
